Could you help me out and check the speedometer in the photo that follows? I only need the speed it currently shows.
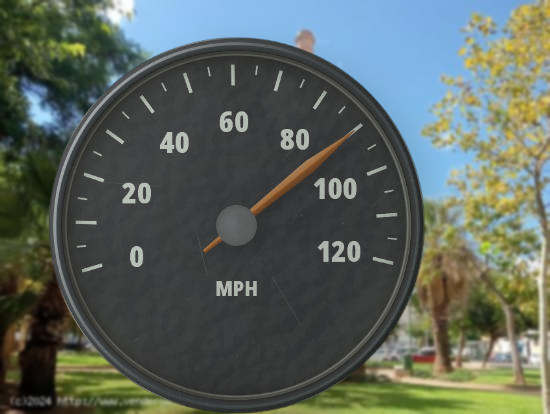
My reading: 90 mph
